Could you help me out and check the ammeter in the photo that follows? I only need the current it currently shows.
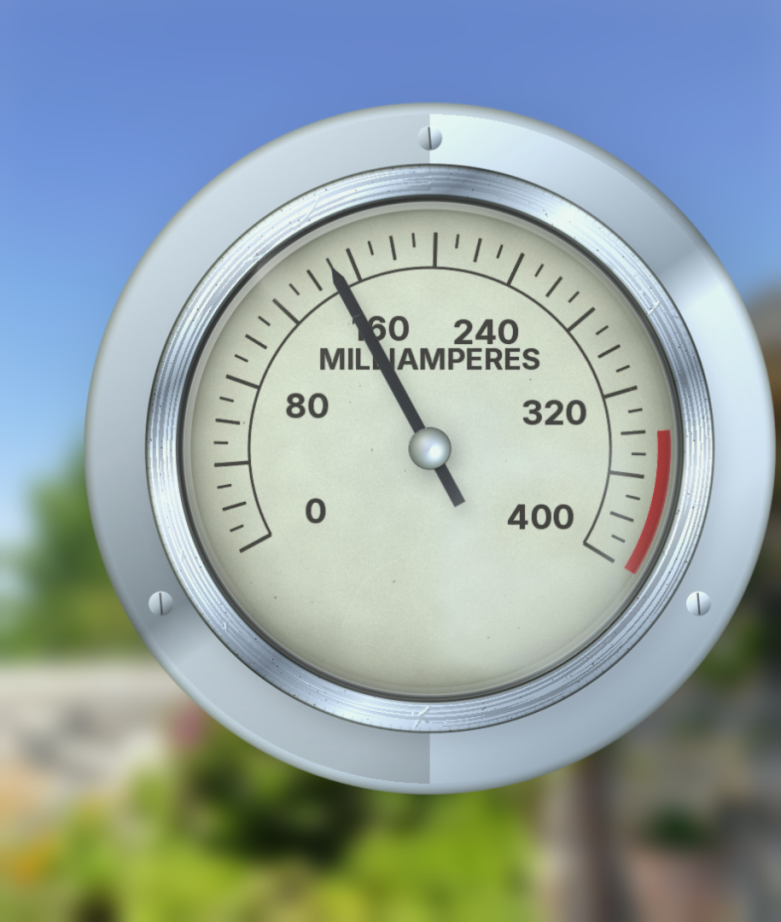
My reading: 150 mA
